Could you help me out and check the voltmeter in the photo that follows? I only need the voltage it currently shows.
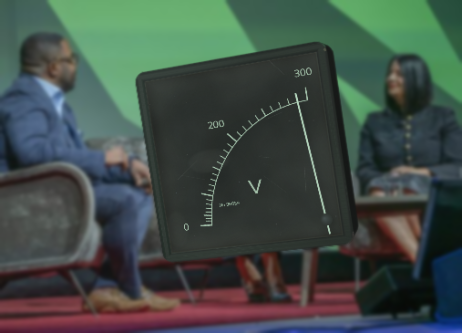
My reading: 290 V
